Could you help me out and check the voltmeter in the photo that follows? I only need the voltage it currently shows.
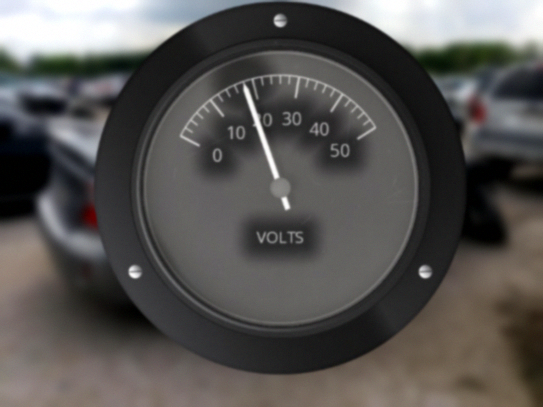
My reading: 18 V
